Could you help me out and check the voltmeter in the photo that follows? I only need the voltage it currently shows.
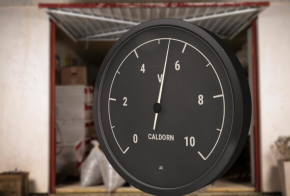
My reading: 5.5 V
